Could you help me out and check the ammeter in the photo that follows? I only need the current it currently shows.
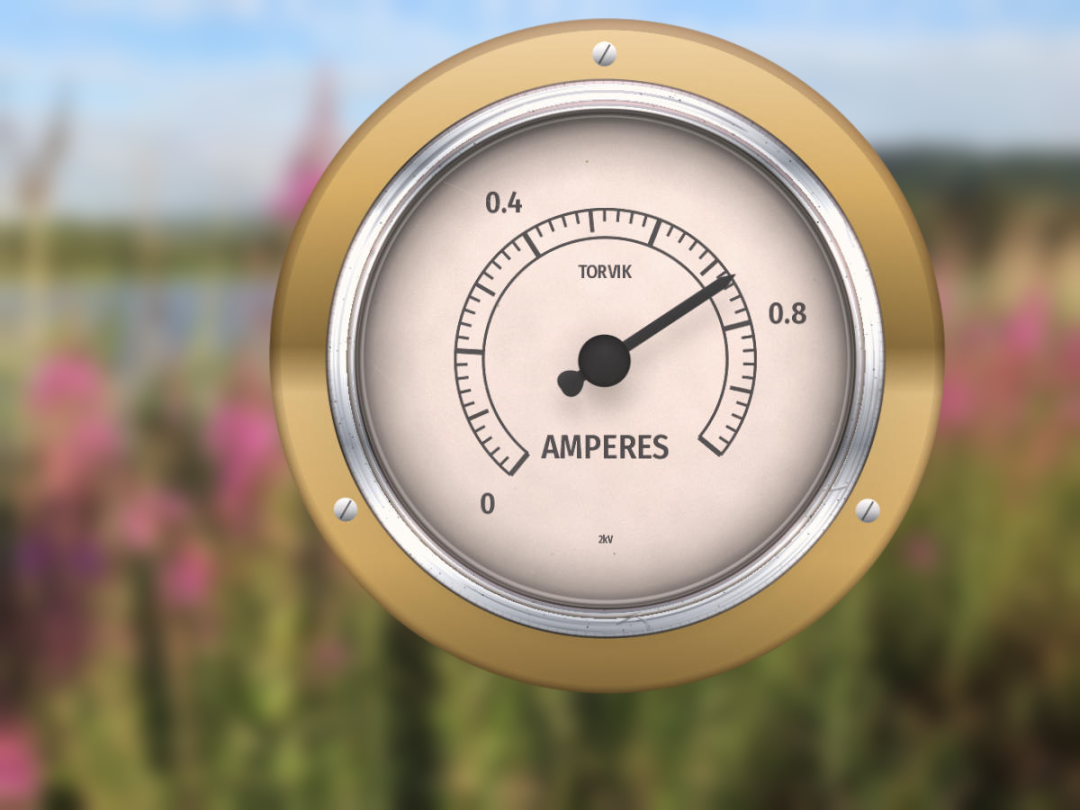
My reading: 0.73 A
